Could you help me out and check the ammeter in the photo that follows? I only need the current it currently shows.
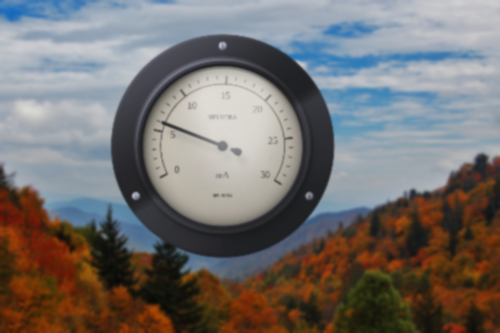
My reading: 6 mA
